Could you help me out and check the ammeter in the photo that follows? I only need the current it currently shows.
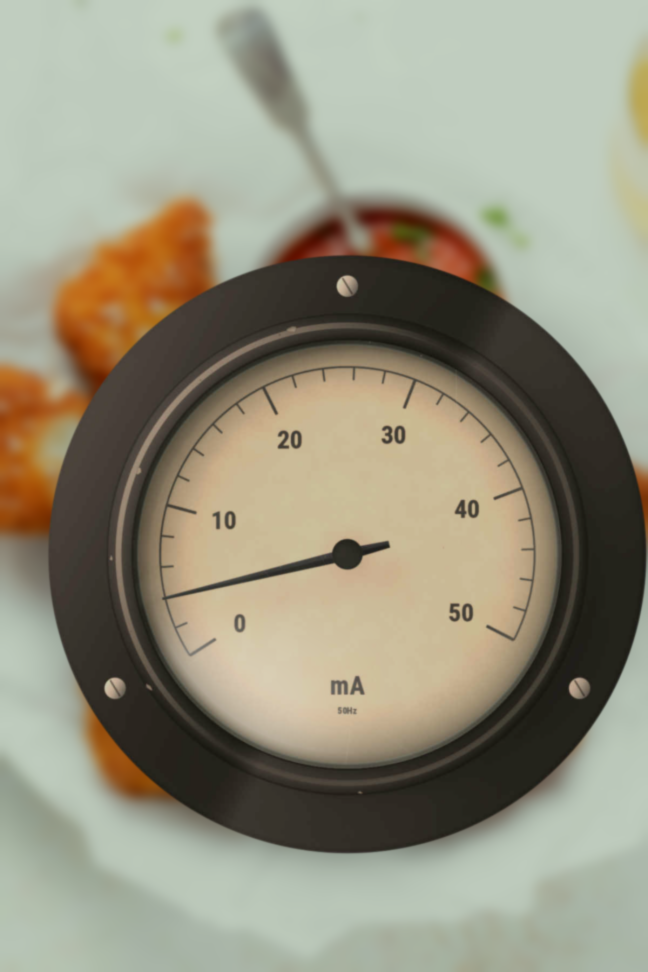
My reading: 4 mA
